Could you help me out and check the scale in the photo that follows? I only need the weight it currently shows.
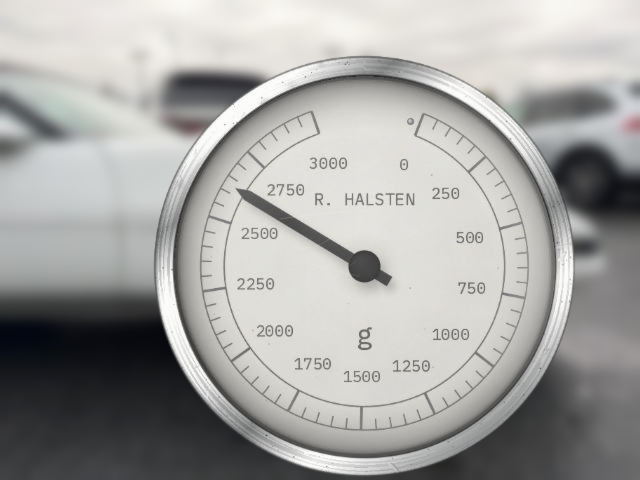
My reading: 2625 g
